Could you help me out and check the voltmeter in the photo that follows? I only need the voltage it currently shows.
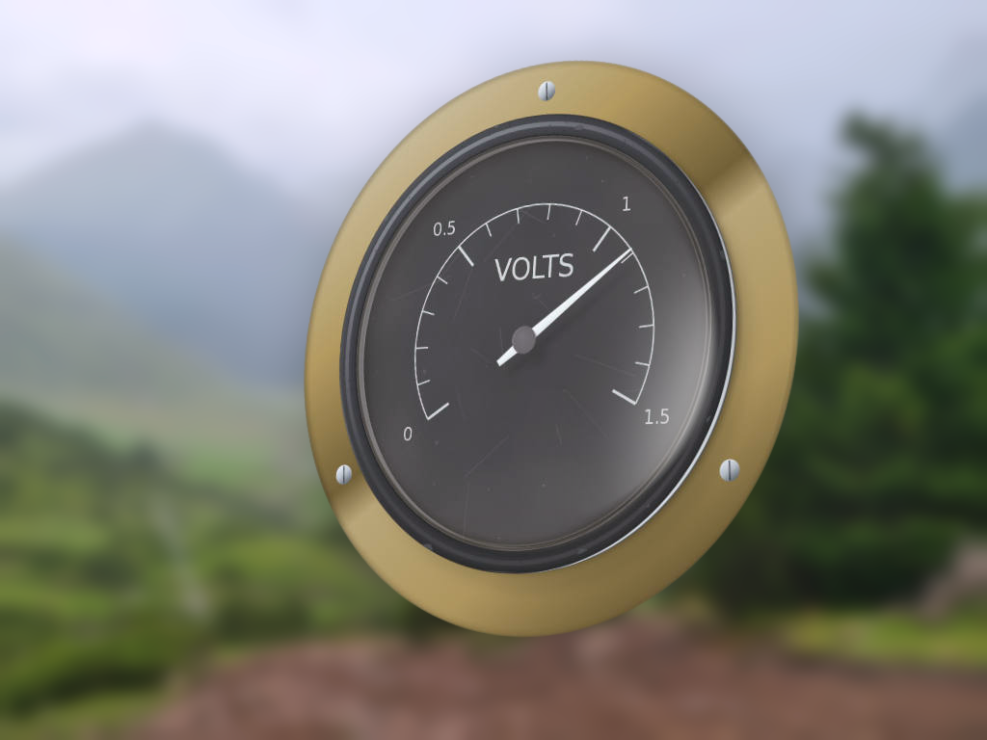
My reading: 1.1 V
